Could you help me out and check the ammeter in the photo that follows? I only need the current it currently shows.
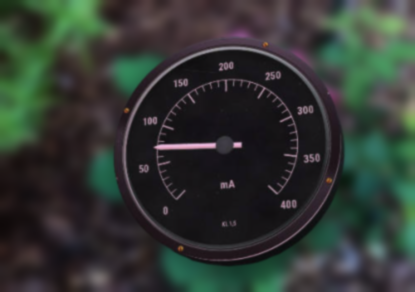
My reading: 70 mA
